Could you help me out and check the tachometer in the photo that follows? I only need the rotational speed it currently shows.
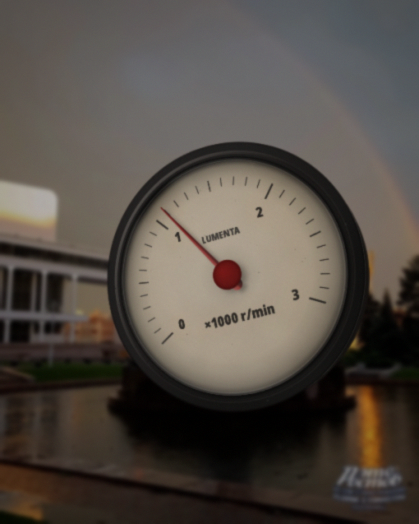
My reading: 1100 rpm
